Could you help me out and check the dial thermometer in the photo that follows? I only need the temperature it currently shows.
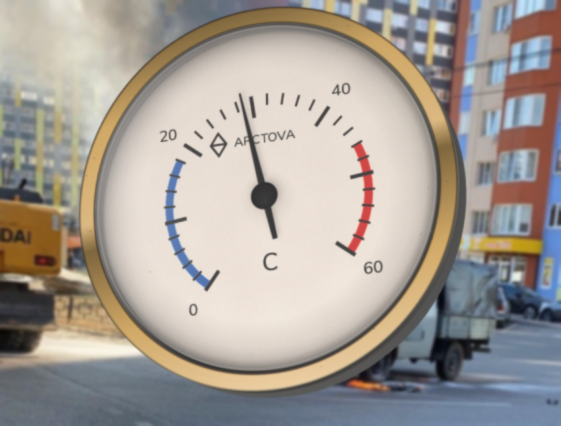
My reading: 29 °C
